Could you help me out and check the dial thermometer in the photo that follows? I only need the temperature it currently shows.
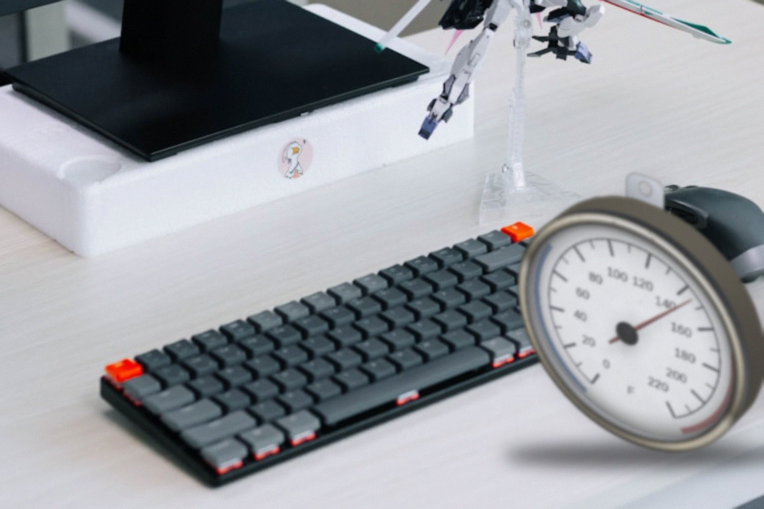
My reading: 145 °F
